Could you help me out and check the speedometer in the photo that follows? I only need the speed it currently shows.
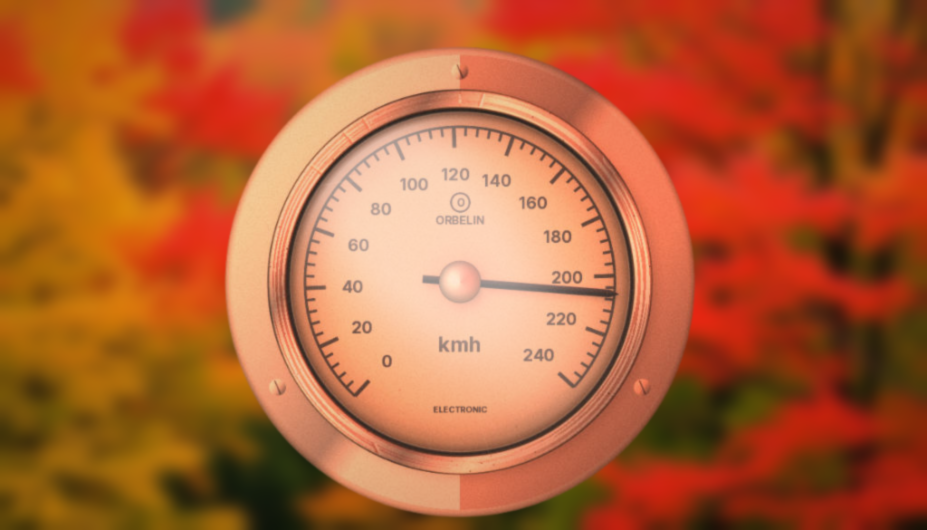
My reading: 206 km/h
